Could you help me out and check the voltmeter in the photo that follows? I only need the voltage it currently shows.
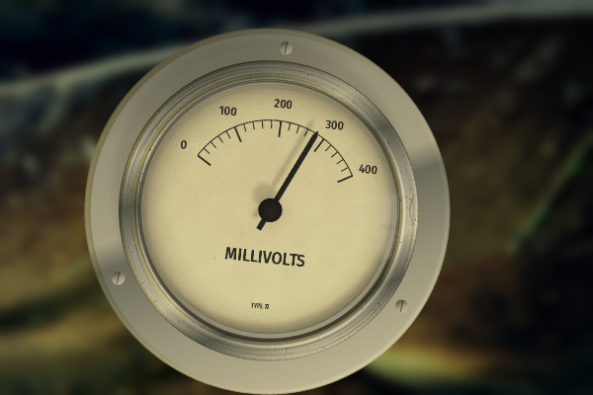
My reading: 280 mV
